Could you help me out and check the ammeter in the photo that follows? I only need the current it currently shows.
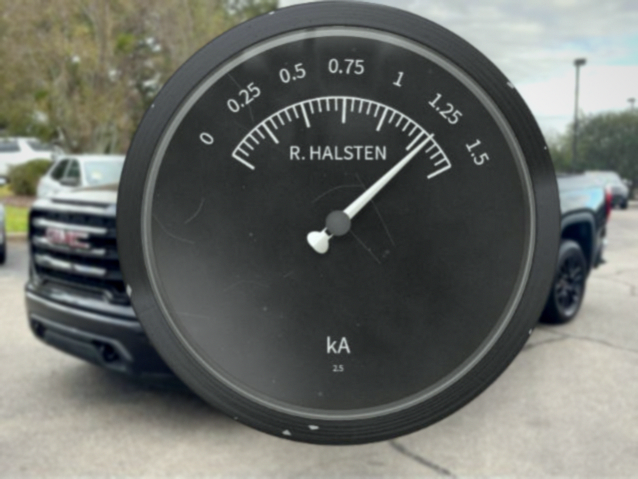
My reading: 1.3 kA
